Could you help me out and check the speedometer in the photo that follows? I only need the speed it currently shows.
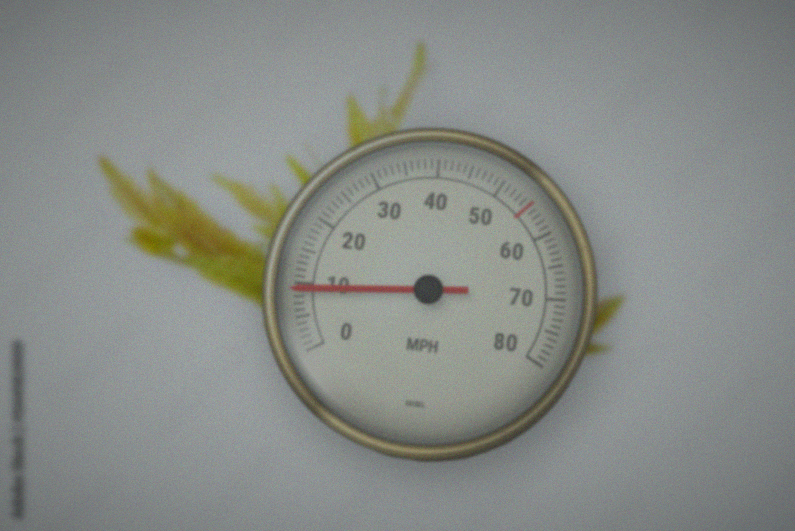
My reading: 9 mph
